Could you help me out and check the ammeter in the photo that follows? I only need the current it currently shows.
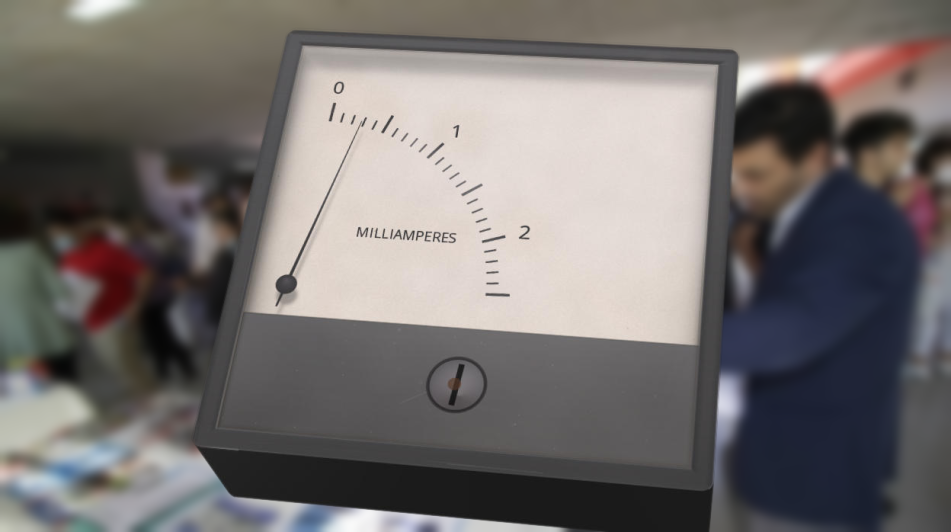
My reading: 0.3 mA
